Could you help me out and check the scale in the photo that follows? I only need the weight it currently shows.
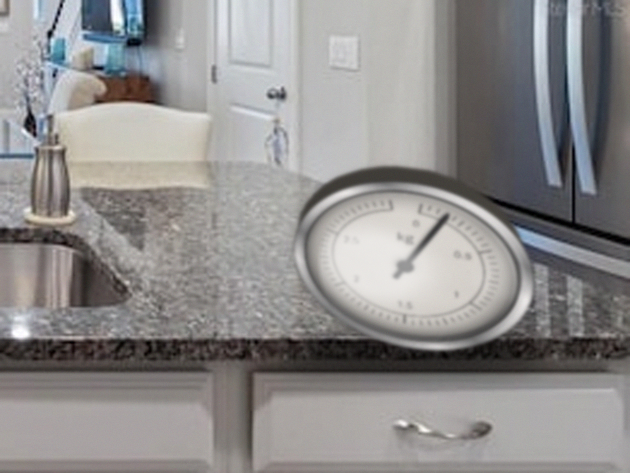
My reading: 0.15 kg
